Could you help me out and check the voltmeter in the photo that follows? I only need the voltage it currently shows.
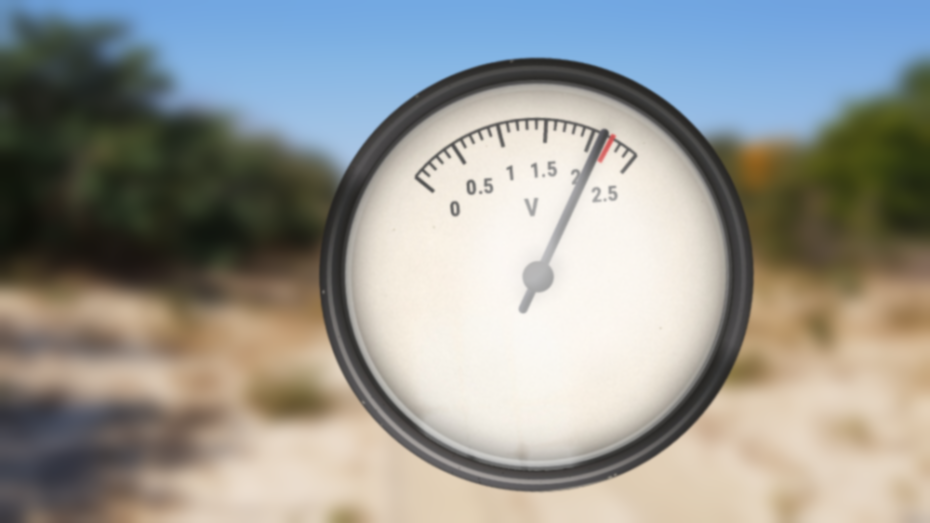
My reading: 2.1 V
